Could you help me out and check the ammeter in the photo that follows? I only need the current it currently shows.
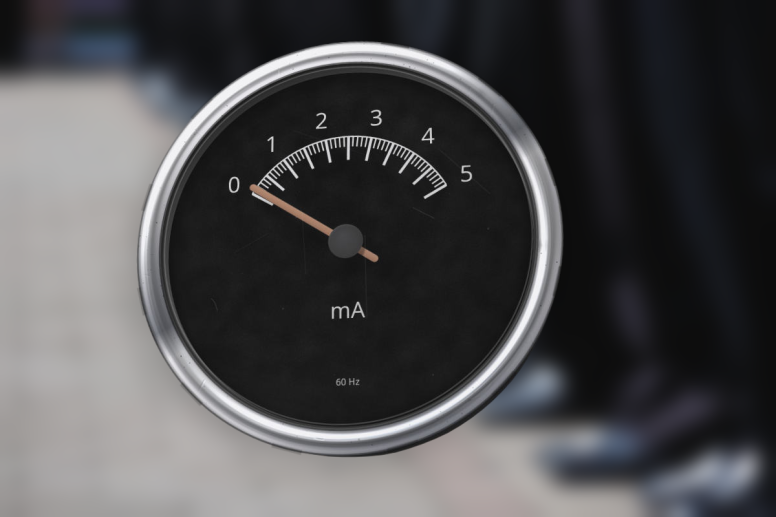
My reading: 0.1 mA
